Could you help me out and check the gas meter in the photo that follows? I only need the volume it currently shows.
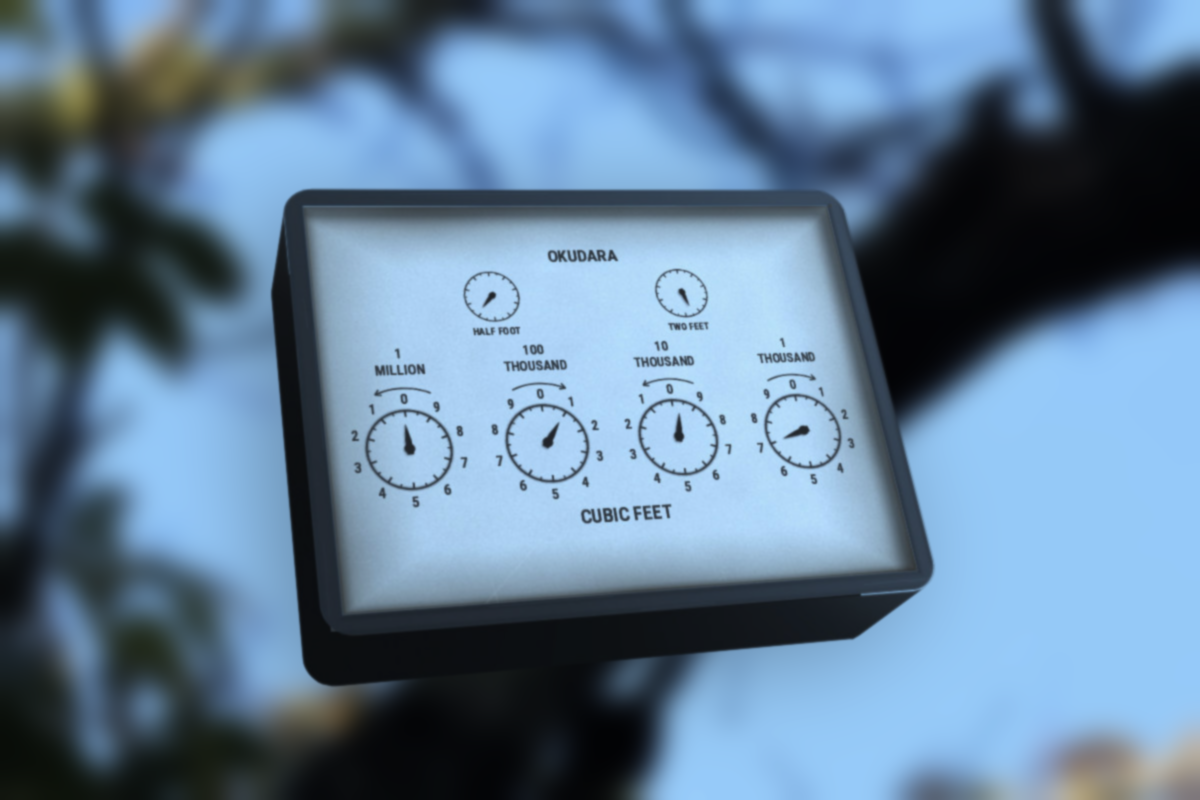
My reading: 9700 ft³
